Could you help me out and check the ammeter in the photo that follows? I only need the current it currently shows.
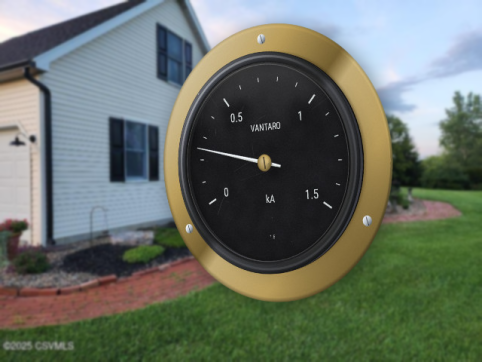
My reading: 0.25 kA
